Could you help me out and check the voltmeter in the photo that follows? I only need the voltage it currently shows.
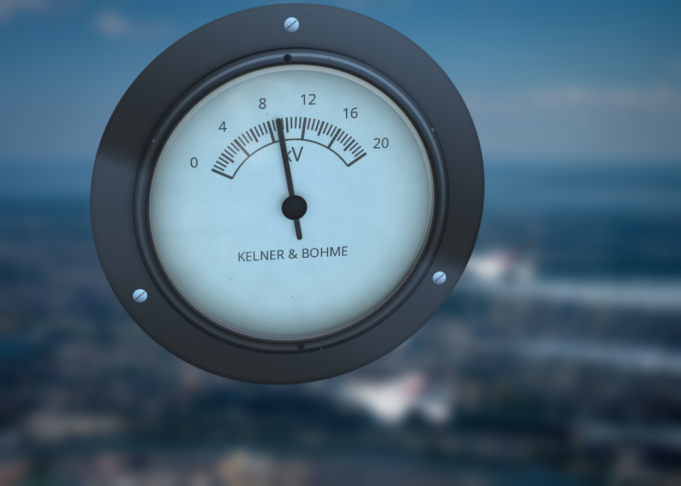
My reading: 9 kV
